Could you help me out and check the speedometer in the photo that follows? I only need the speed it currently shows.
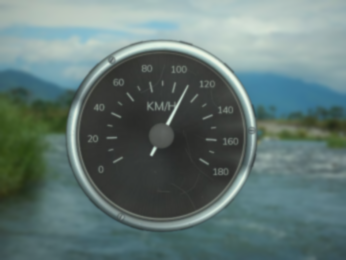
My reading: 110 km/h
